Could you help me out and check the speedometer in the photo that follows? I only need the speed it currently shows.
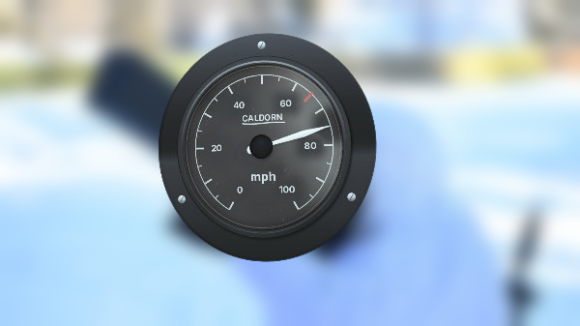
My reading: 75 mph
